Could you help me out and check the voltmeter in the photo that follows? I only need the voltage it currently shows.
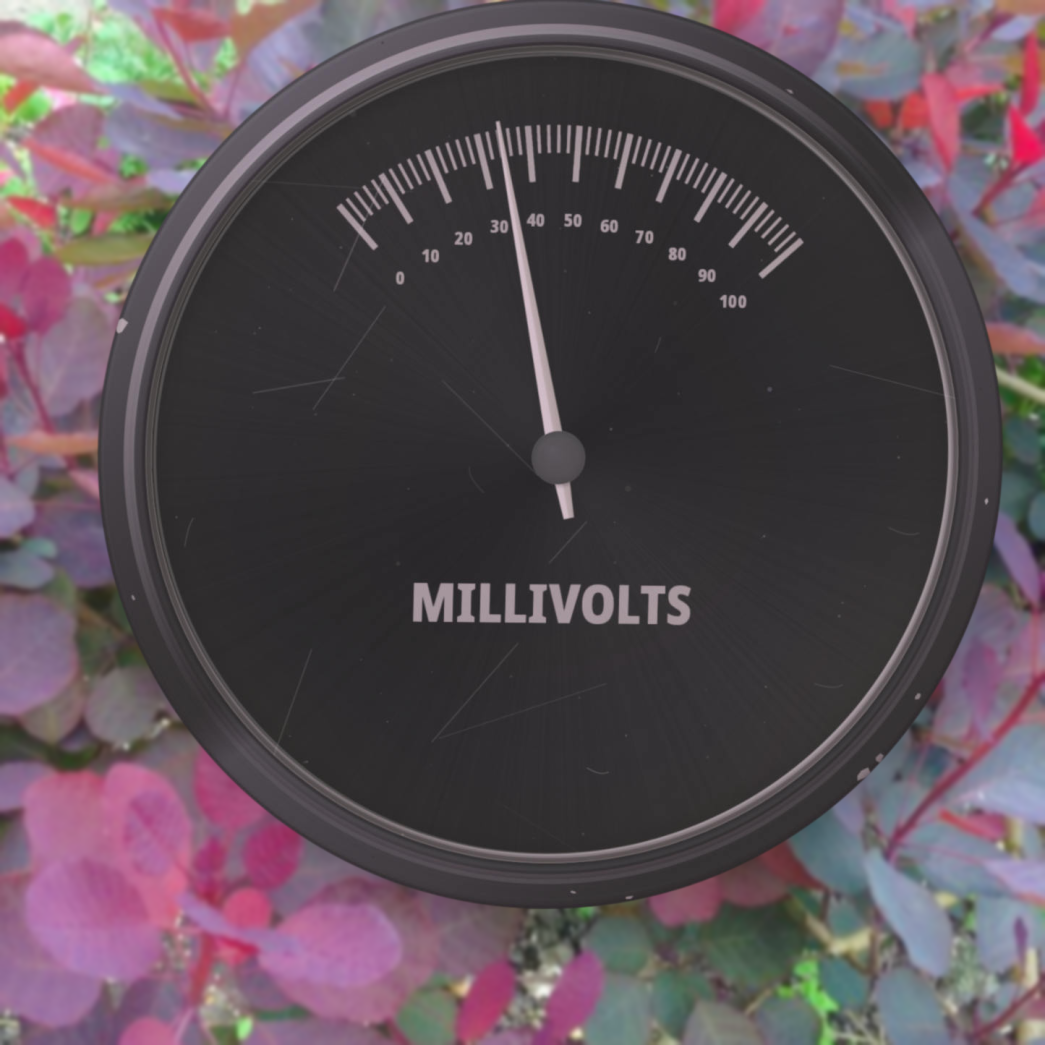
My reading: 34 mV
